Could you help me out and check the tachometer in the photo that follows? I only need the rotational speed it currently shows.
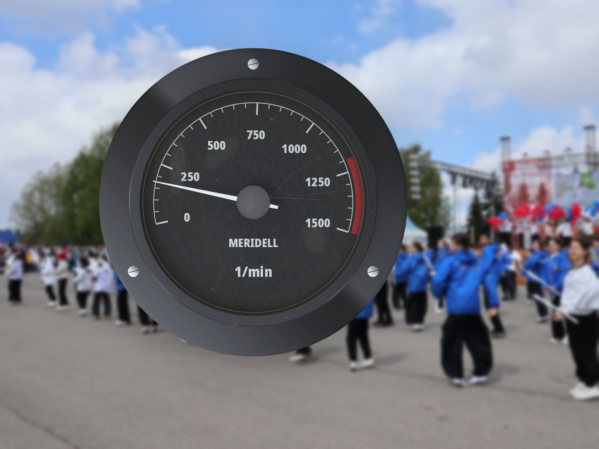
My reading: 175 rpm
